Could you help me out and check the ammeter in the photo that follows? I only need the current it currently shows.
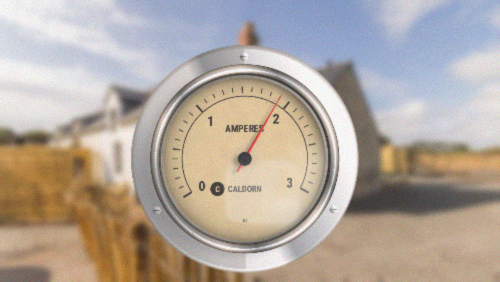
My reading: 1.9 A
